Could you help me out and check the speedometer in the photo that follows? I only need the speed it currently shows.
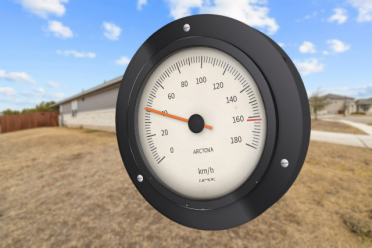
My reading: 40 km/h
